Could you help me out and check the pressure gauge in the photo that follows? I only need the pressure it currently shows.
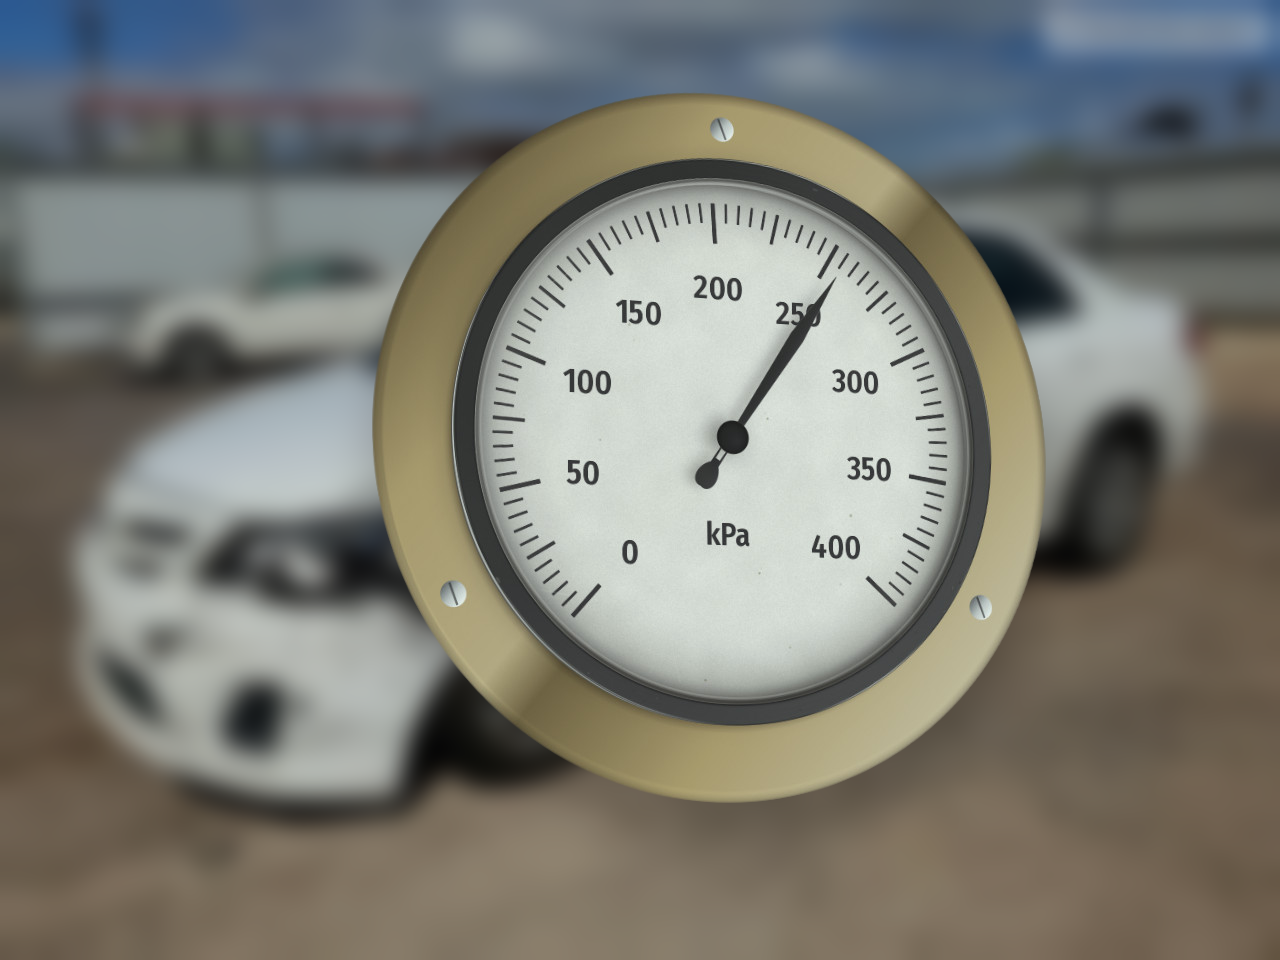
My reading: 255 kPa
